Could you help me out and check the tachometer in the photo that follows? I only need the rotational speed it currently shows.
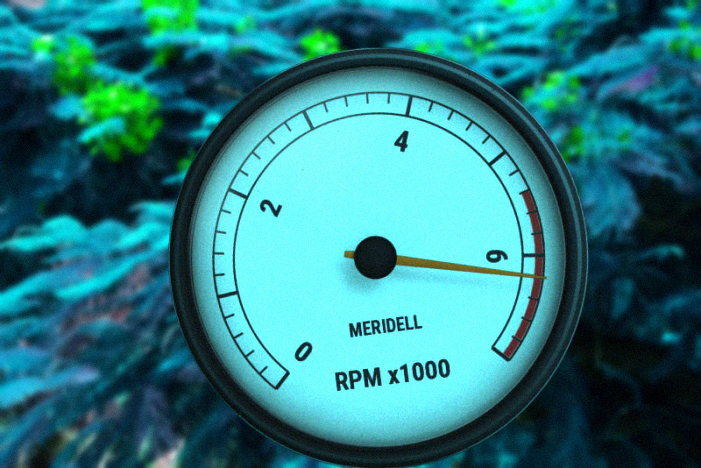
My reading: 6200 rpm
